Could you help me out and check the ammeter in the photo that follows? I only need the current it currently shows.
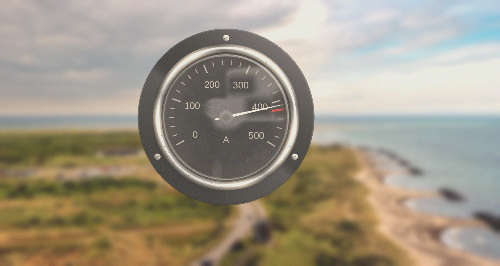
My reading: 410 A
